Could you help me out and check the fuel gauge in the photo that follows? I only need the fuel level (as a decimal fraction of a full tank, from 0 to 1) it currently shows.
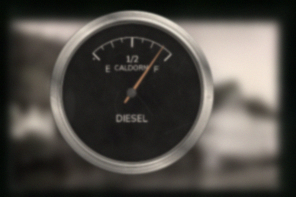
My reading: 0.875
